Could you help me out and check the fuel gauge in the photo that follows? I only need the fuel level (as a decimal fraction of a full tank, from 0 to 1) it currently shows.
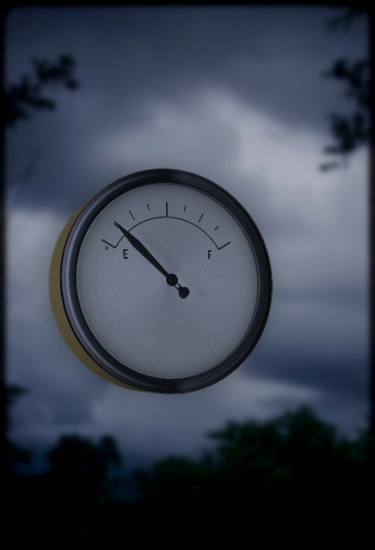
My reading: 0.125
